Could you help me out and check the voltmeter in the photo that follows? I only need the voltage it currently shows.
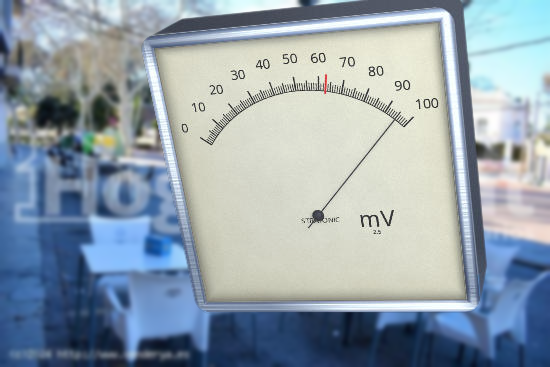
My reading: 95 mV
